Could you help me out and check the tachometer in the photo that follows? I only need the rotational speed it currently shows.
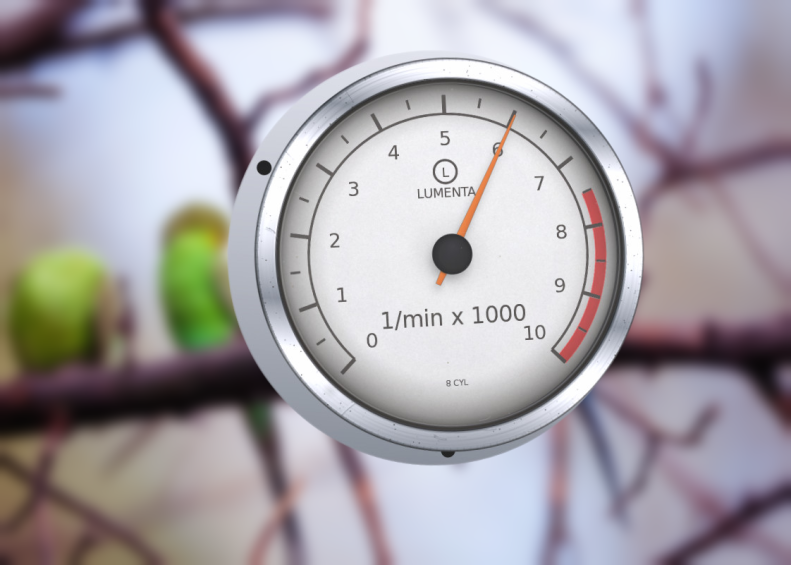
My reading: 6000 rpm
